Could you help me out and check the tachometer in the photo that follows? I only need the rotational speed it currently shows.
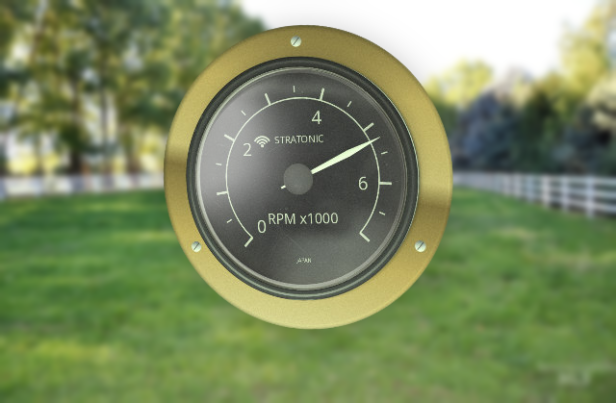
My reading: 5250 rpm
